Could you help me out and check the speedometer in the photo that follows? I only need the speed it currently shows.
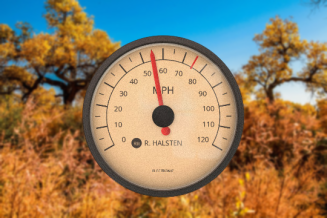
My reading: 55 mph
